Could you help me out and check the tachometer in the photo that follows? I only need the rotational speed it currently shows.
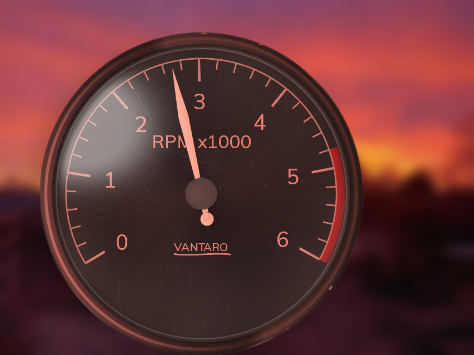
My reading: 2700 rpm
